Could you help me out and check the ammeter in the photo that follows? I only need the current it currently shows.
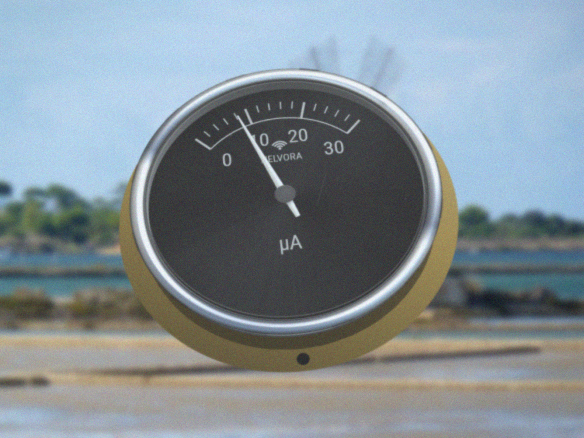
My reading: 8 µA
